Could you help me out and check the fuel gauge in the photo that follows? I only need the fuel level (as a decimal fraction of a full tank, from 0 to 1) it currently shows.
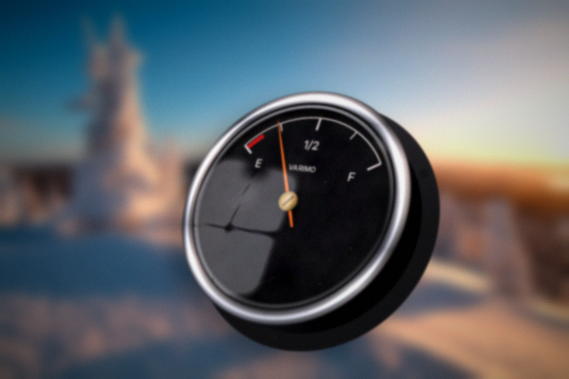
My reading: 0.25
